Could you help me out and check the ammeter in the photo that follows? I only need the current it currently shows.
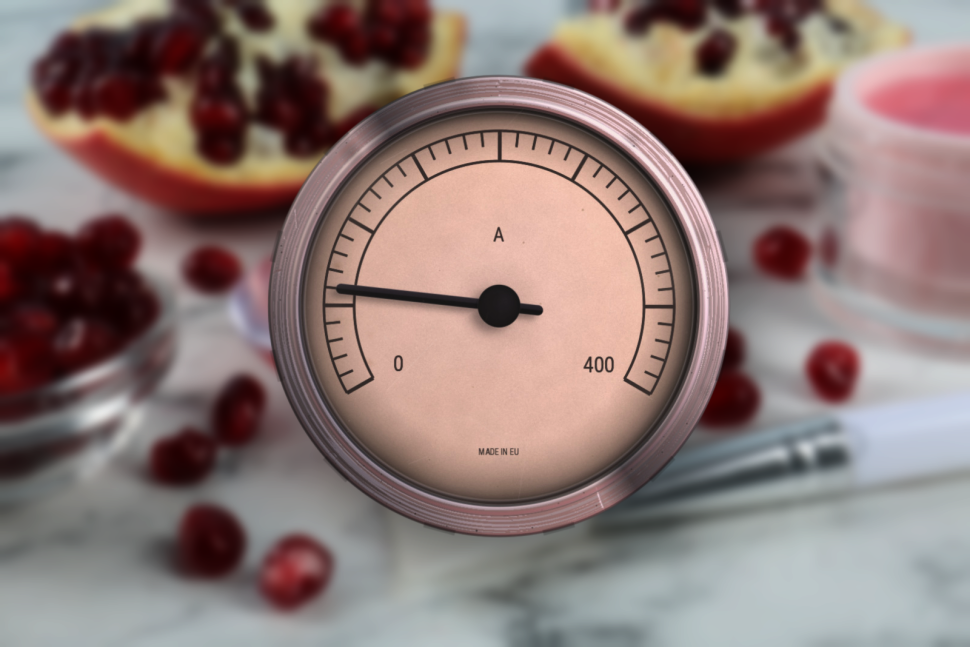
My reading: 60 A
